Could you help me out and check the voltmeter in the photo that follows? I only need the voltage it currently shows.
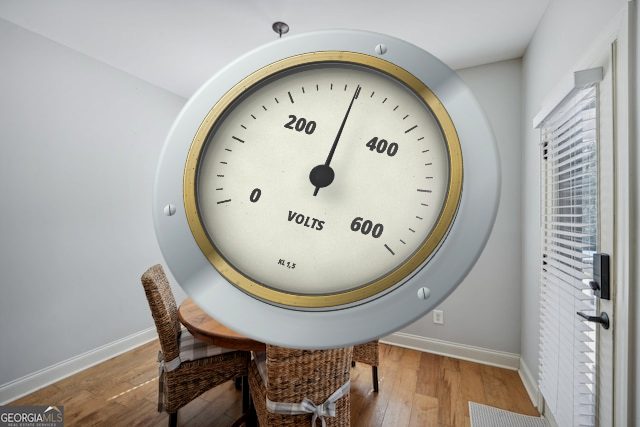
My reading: 300 V
